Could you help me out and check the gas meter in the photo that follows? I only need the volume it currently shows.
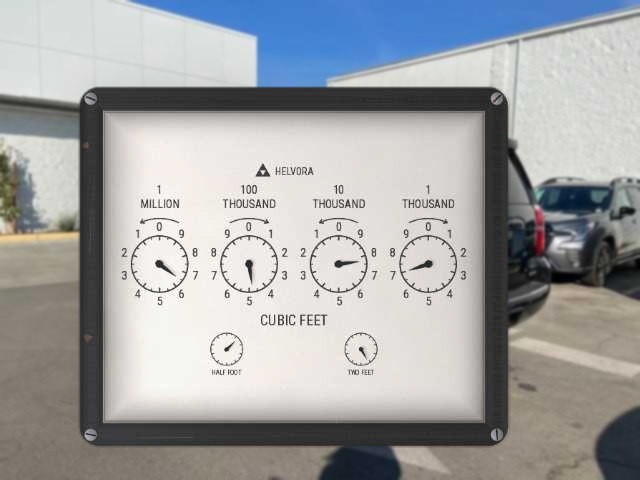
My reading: 647700 ft³
